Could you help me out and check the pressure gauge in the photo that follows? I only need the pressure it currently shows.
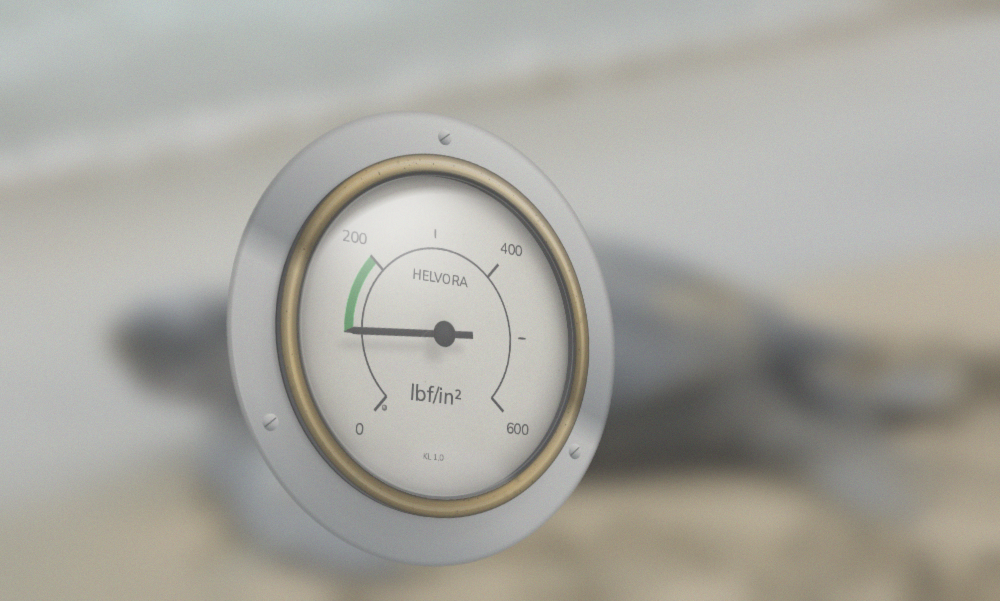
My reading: 100 psi
